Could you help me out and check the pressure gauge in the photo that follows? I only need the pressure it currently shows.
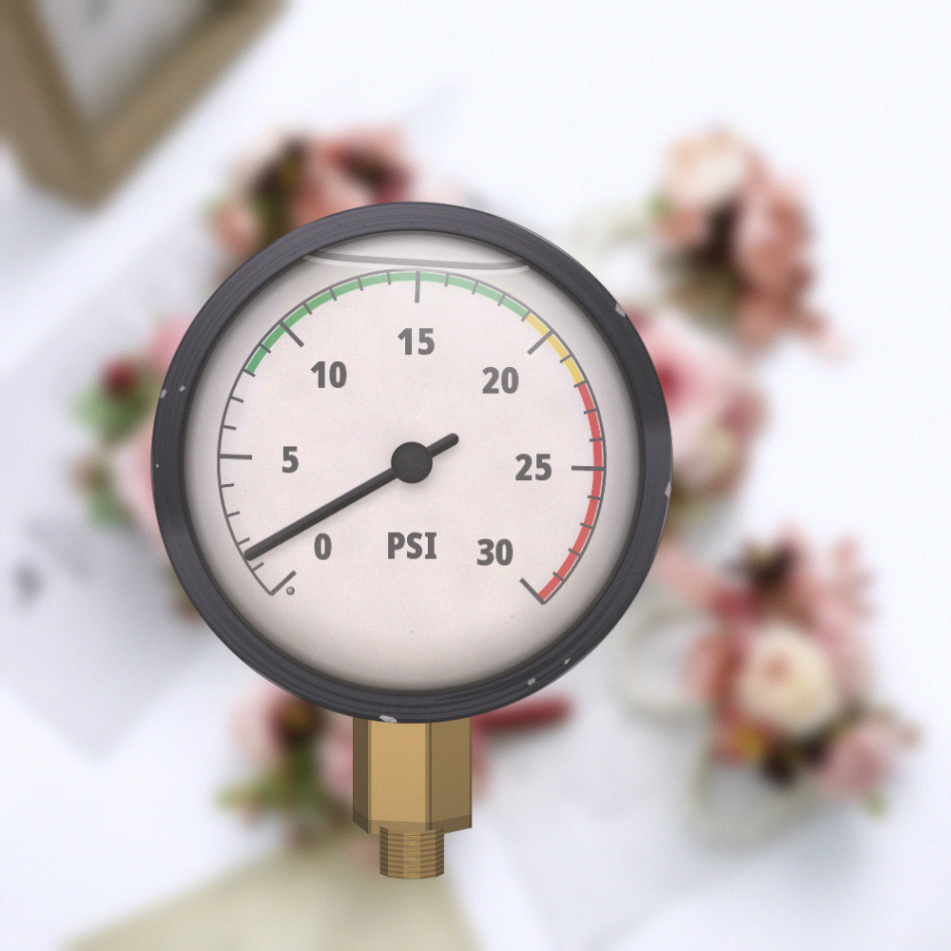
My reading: 1.5 psi
